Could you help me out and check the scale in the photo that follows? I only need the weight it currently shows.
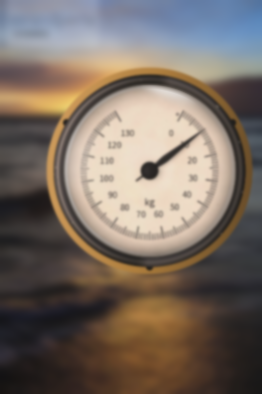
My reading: 10 kg
